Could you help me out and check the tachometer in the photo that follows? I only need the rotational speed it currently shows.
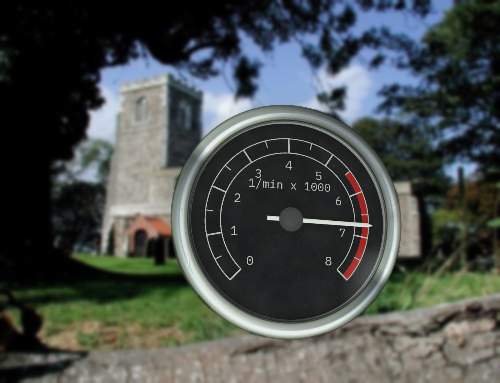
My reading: 6750 rpm
